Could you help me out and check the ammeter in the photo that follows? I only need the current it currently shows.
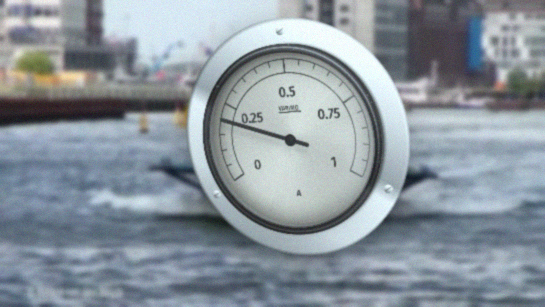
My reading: 0.2 A
